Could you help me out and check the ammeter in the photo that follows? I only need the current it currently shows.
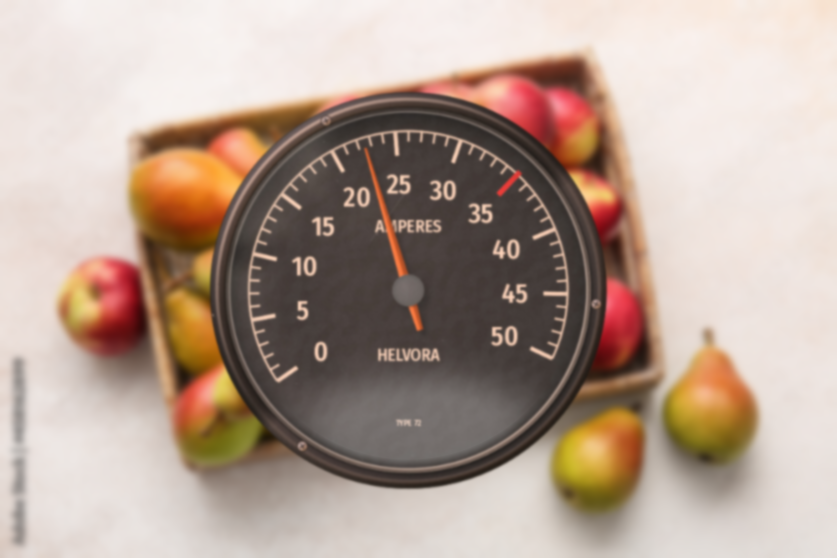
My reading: 22.5 A
